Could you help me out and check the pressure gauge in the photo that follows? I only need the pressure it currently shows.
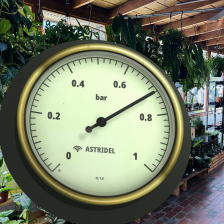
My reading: 0.72 bar
